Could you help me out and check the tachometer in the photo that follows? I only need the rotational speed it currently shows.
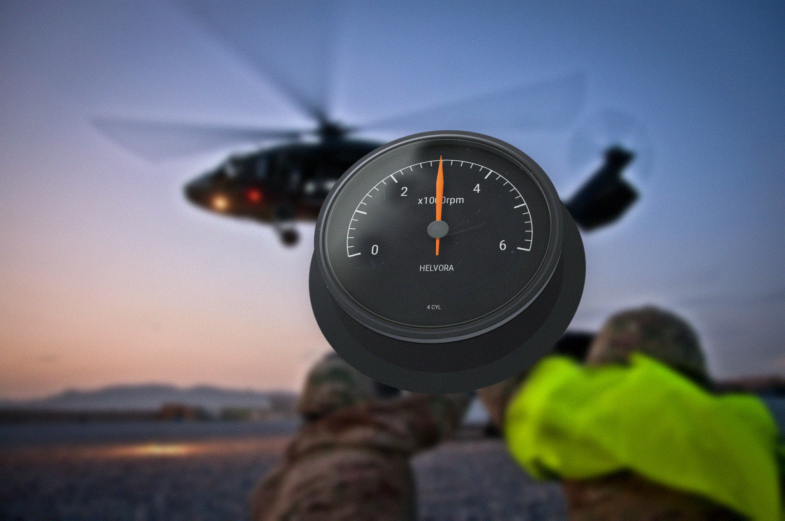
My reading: 3000 rpm
